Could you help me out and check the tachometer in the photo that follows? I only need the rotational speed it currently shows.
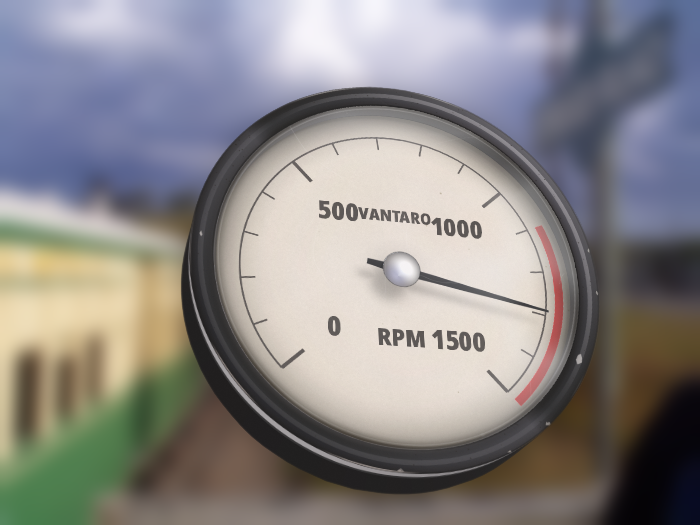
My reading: 1300 rpm
